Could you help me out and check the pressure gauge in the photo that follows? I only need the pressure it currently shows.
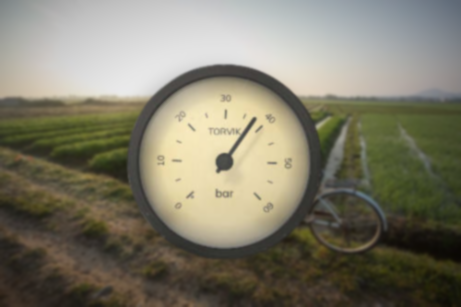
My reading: 37.5 bar
